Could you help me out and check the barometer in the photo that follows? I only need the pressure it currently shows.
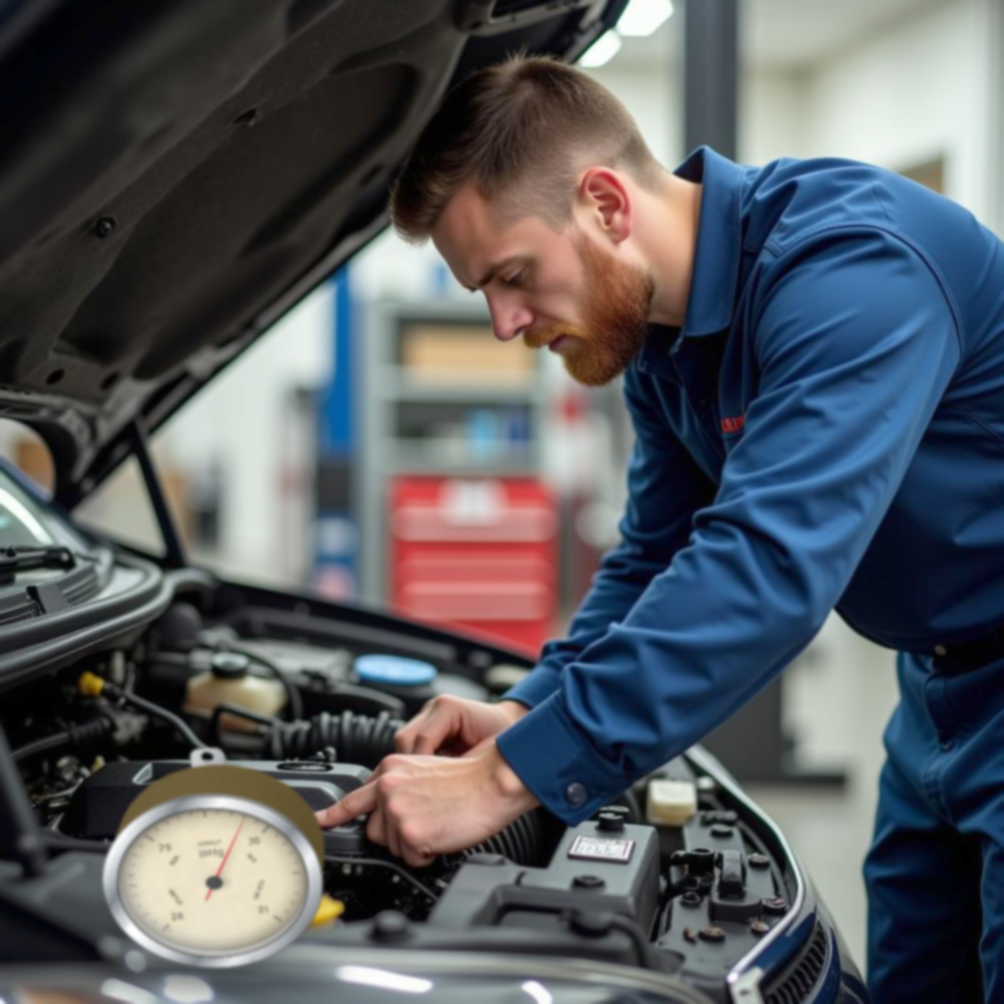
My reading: 29.8 inHg
